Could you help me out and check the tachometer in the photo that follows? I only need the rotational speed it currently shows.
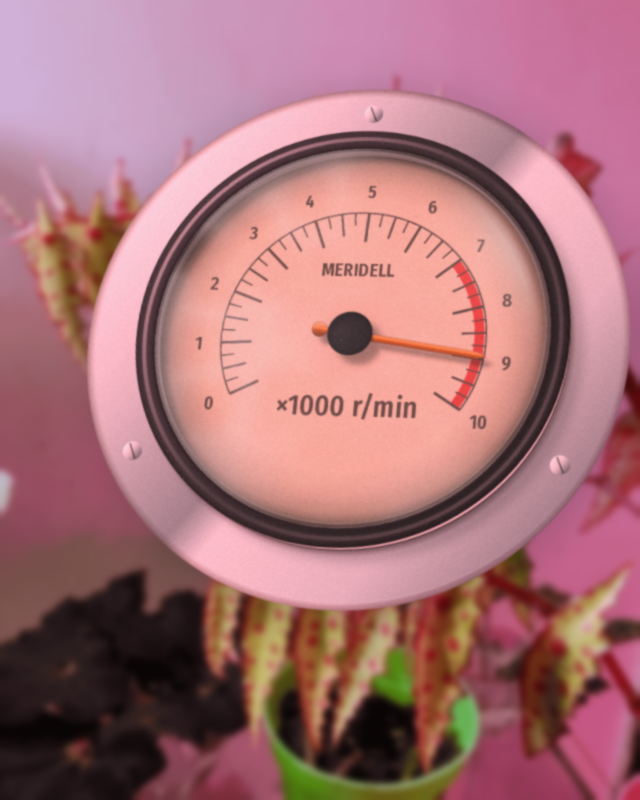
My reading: 9000 rpm
